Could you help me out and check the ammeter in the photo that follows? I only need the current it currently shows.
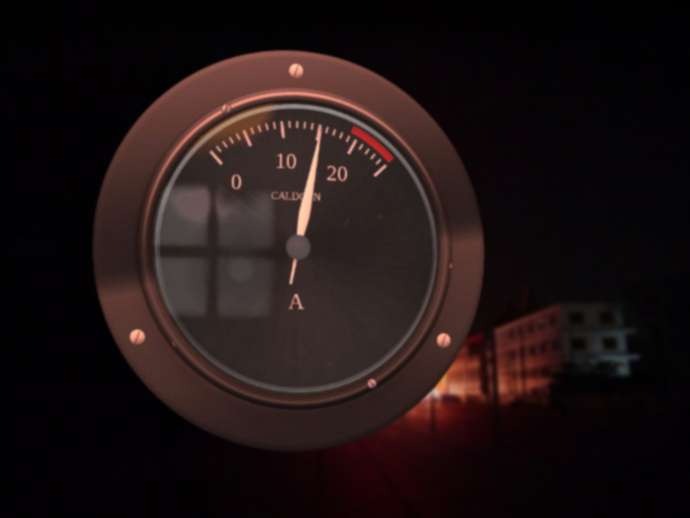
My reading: 15 A
